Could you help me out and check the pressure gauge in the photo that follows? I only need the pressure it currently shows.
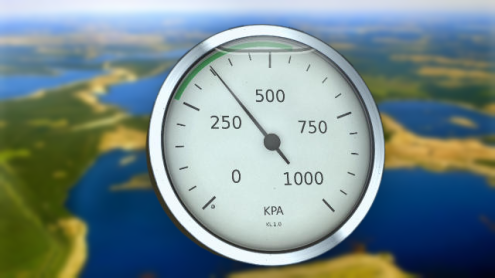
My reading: 350 kPa
